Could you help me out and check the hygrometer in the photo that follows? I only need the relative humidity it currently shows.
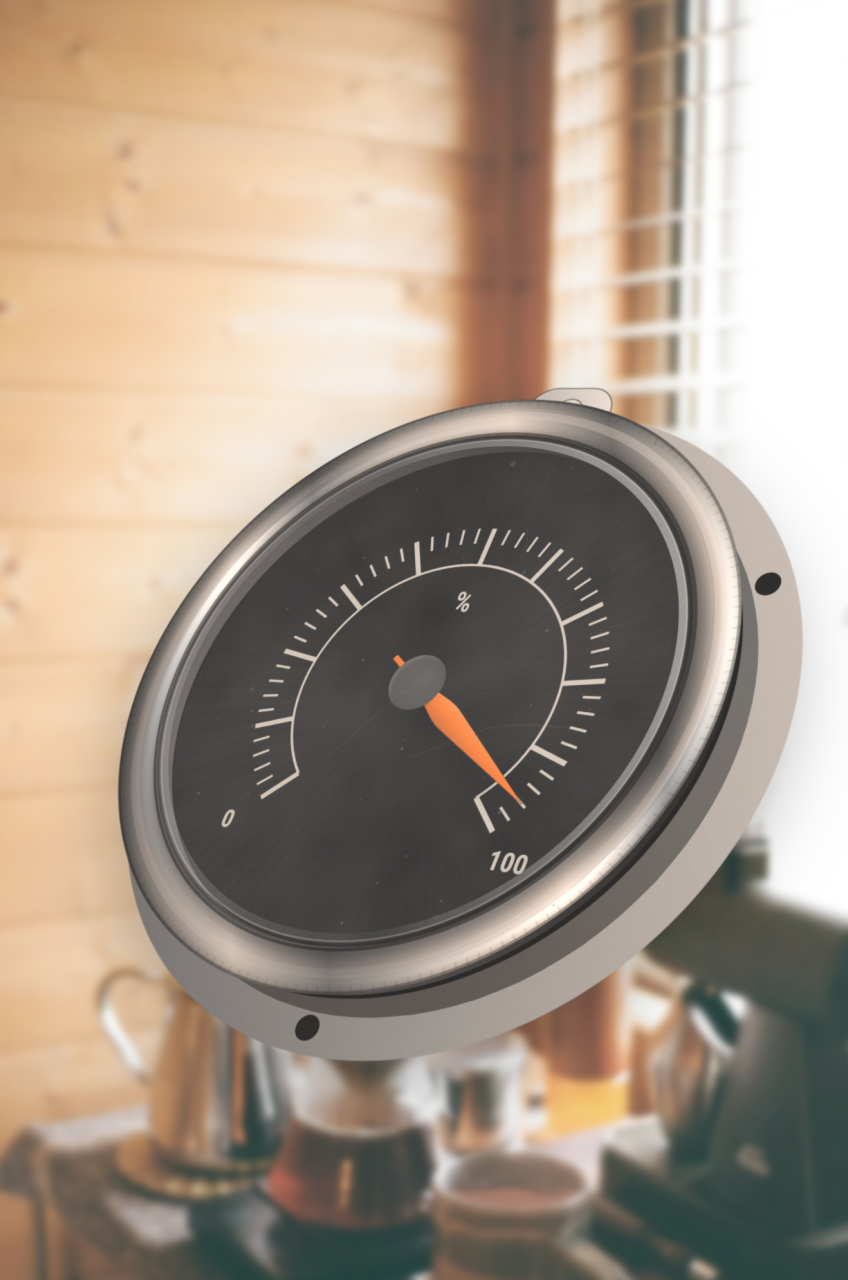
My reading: 96 %
